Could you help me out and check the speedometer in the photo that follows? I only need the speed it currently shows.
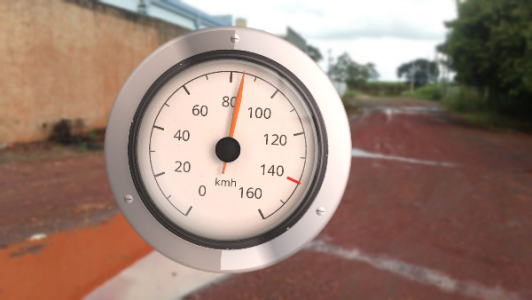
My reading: 85 km/h
